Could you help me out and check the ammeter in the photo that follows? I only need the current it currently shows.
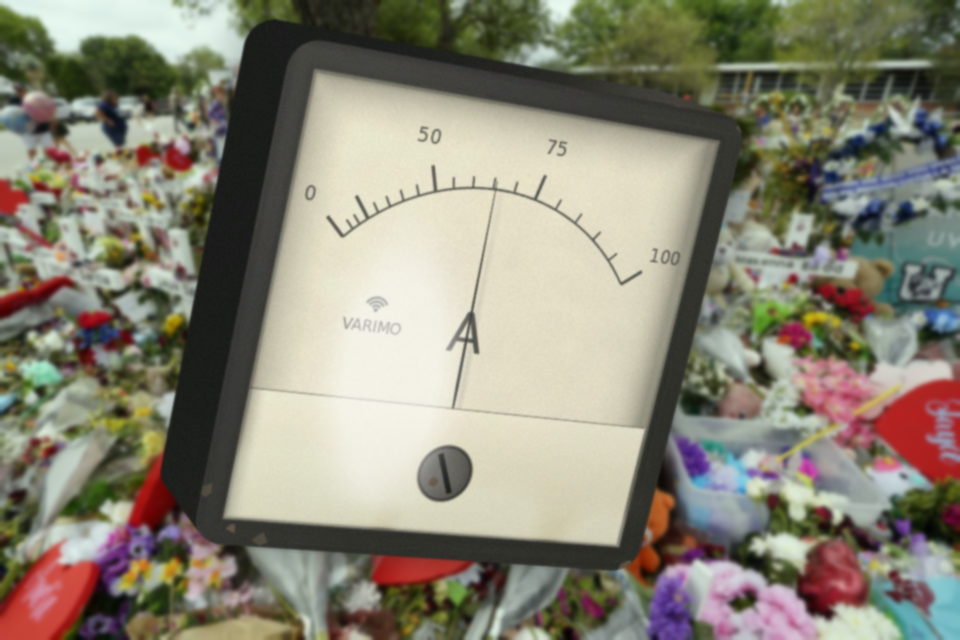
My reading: 65 A
